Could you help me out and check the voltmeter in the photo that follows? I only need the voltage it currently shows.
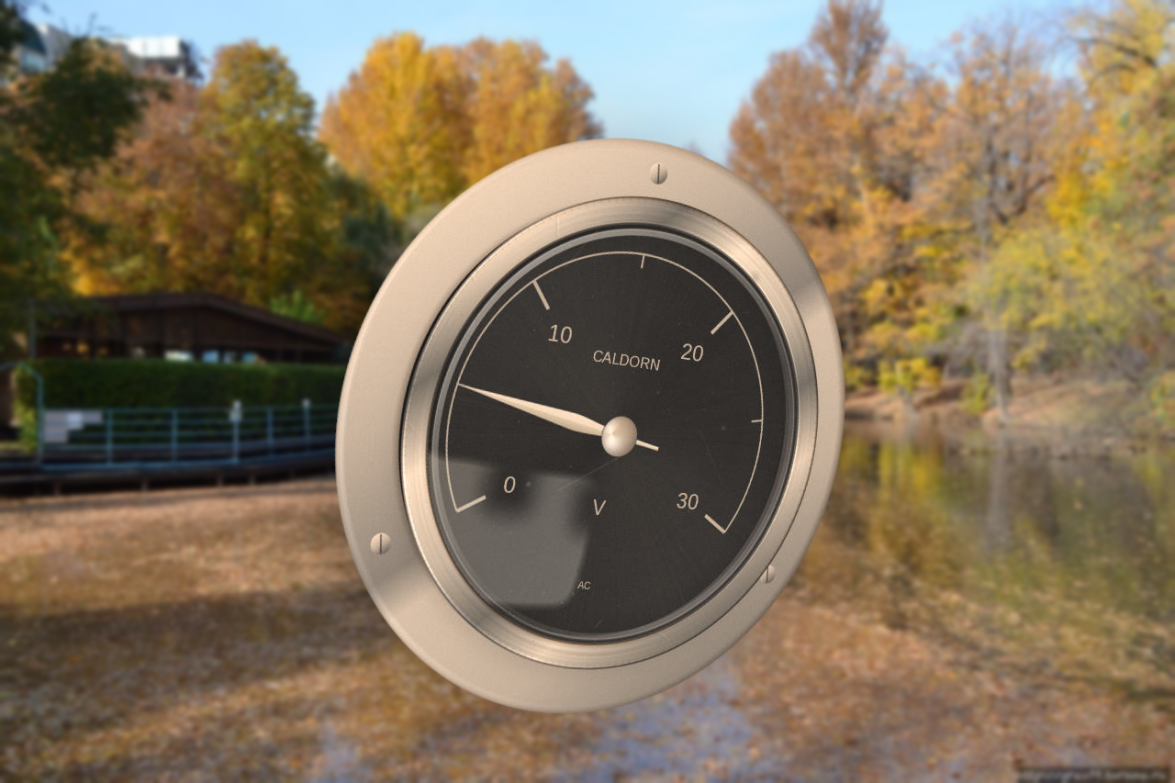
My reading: 5 V
